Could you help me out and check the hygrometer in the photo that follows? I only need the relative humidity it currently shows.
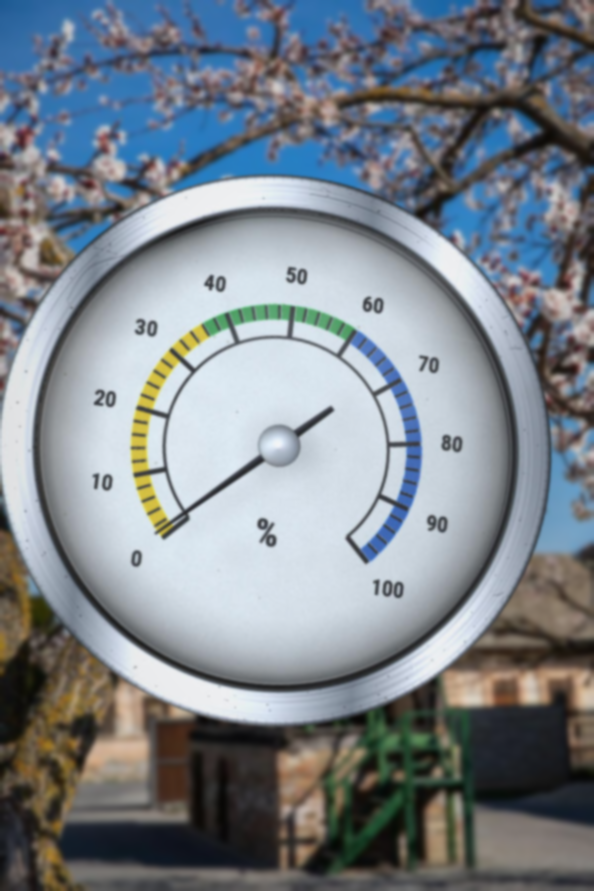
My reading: 1 %
